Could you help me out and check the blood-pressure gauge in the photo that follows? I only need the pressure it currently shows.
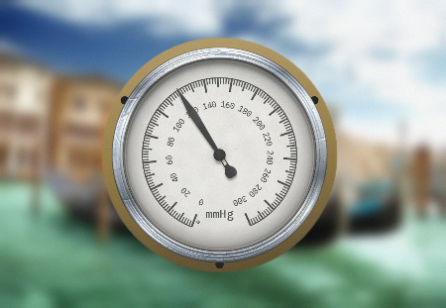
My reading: 120 mmHg
